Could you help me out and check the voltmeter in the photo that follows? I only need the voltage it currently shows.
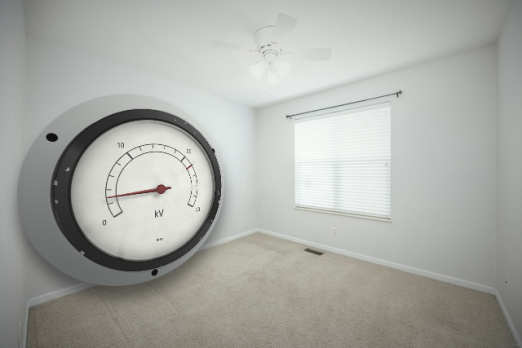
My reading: 3 kV
